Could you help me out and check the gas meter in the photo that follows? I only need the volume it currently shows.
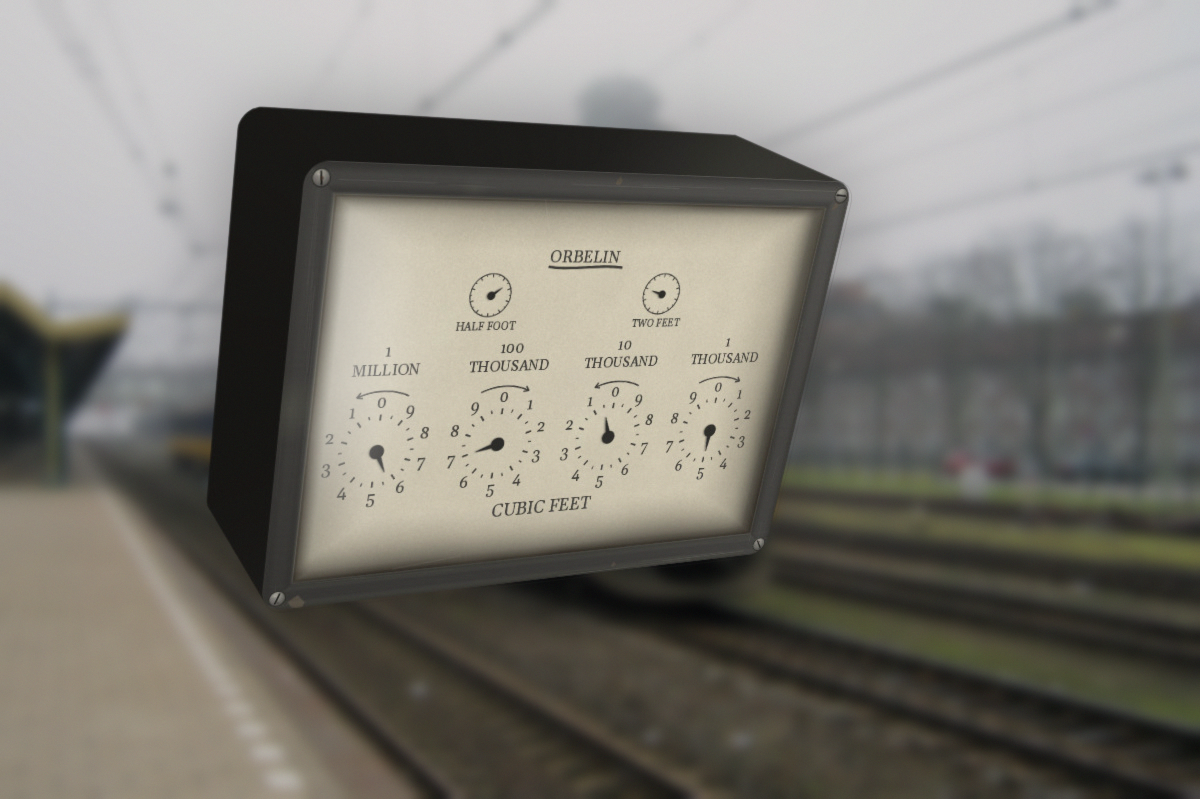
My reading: 570500 ft³
